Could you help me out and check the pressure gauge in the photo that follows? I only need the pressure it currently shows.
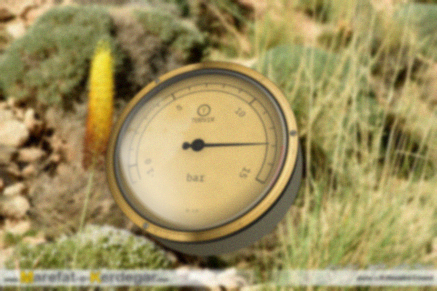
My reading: 13 bar
